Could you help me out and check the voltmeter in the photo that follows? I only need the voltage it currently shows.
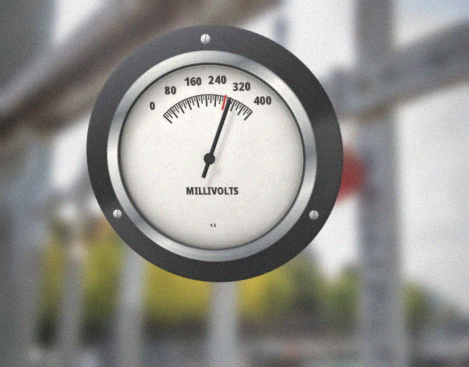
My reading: 300 mV
